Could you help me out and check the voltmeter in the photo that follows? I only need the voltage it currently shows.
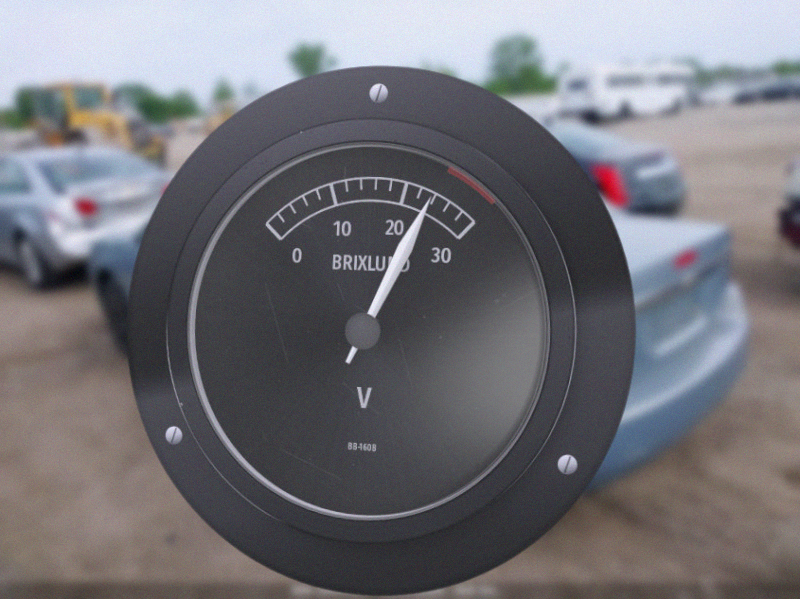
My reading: 24 V
